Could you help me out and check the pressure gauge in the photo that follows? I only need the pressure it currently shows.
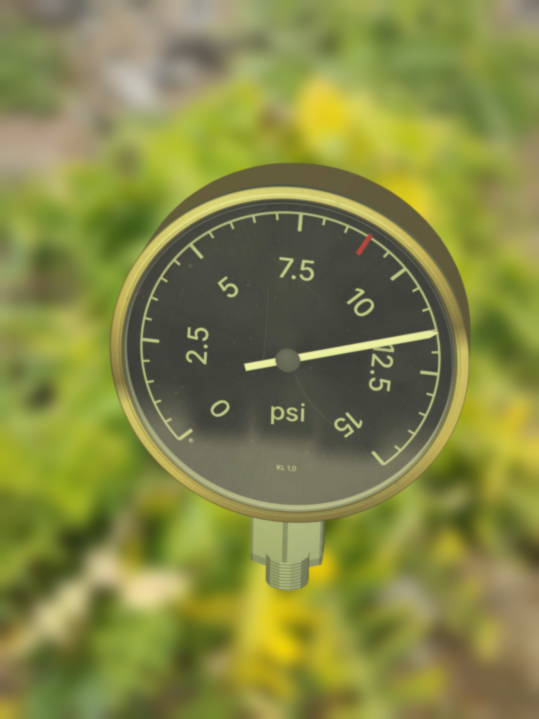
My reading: 11.5 psi
